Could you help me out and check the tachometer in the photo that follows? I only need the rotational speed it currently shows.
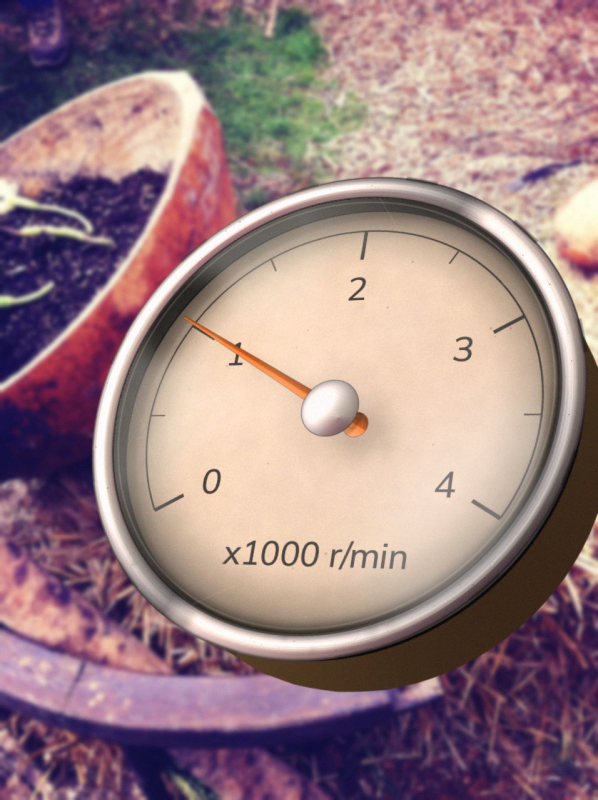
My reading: 1000 rpm
